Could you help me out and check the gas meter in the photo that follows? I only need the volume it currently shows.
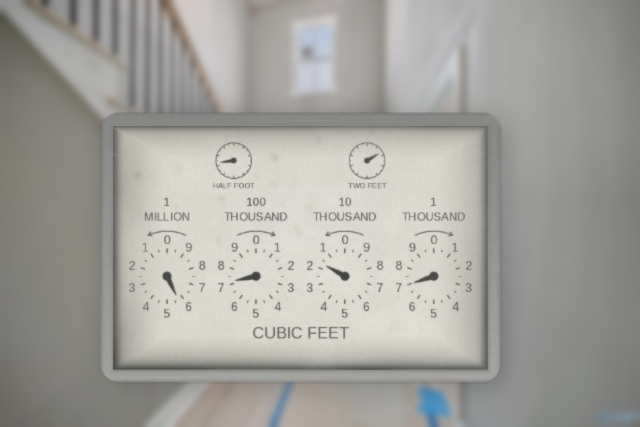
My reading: 571700 ft³
